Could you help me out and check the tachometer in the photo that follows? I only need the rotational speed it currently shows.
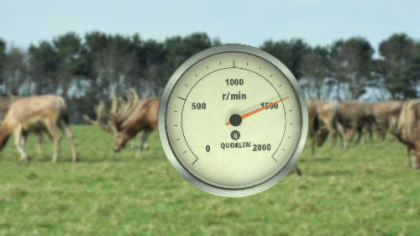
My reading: 1500 rpm
